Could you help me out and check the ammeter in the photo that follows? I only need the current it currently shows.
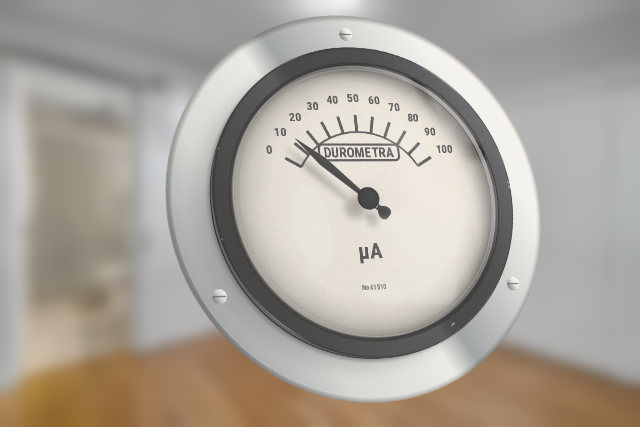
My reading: 10 µA
